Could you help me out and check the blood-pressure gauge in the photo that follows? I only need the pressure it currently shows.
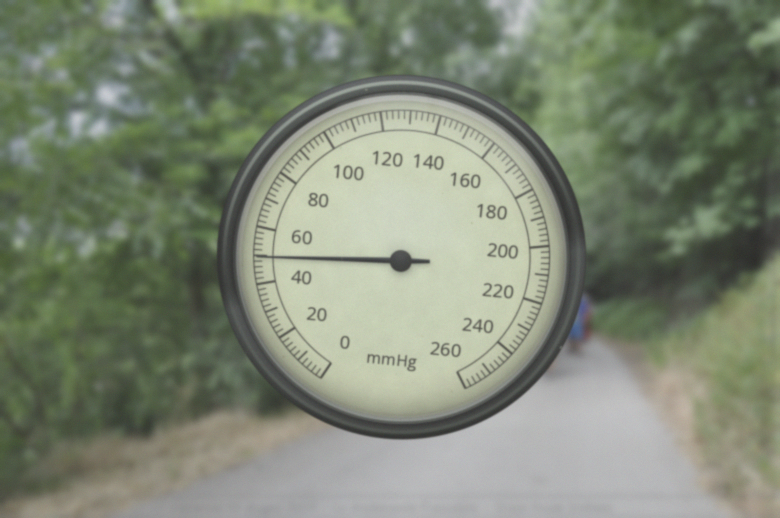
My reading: 50 mmHg
